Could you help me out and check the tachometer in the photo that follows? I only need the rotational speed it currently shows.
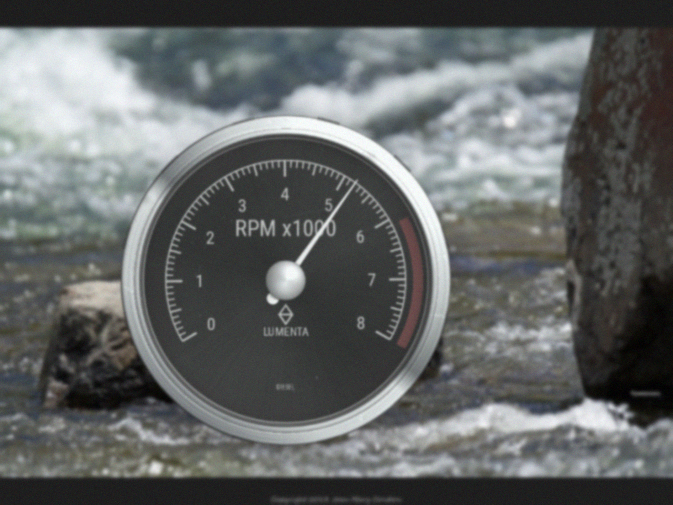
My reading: 5200 rpm
